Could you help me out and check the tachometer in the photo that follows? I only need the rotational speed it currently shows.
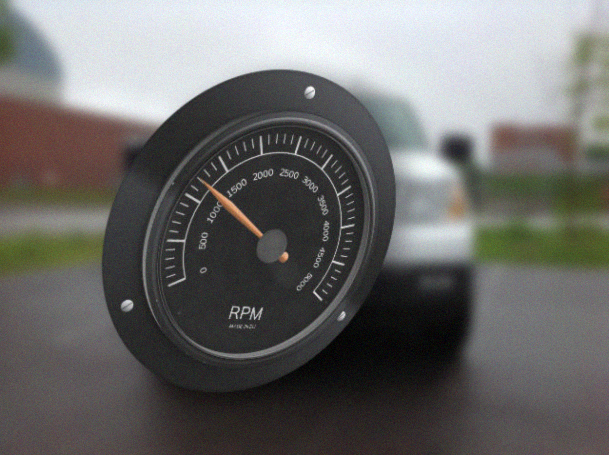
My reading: 1200 rpm
